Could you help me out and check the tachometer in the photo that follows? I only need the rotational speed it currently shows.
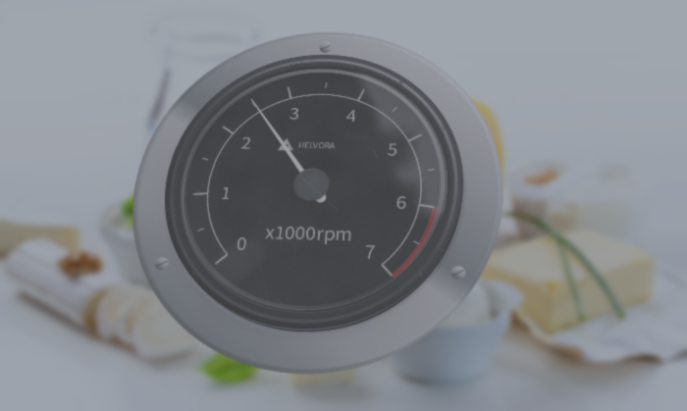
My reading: 2500 rpm
